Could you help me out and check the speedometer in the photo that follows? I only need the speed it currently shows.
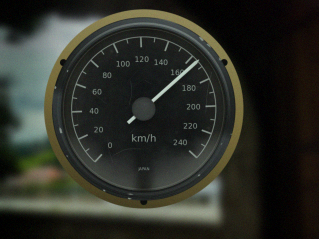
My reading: 165 km/h
